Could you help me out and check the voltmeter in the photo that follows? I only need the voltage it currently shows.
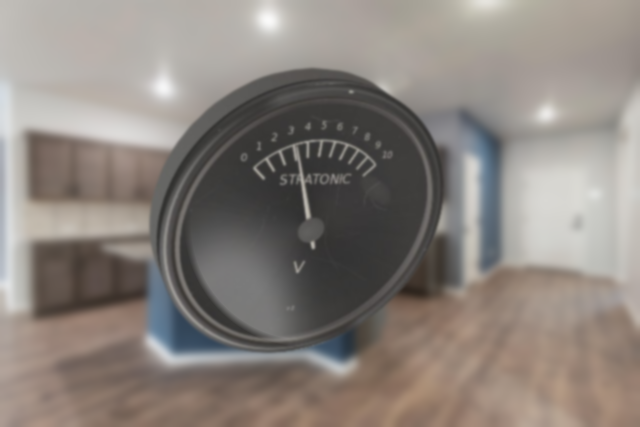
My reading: 3 V
